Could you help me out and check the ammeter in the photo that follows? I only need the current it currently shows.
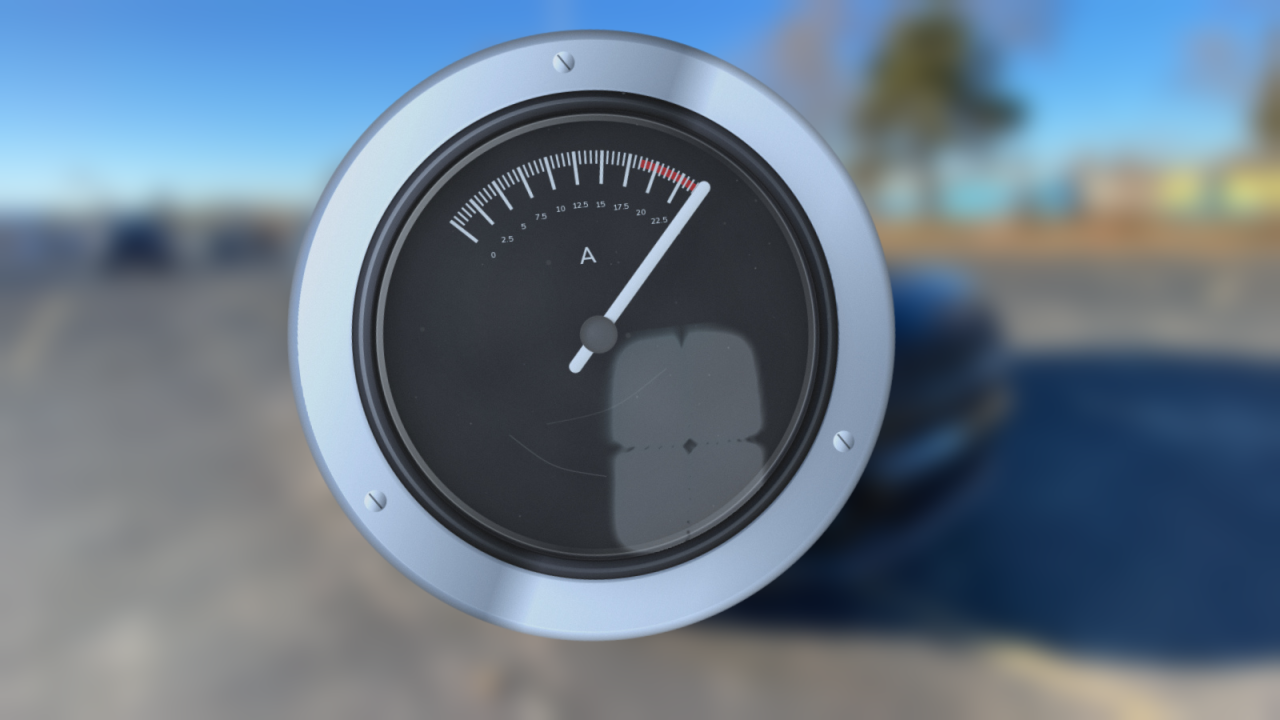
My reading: 24.5 A
